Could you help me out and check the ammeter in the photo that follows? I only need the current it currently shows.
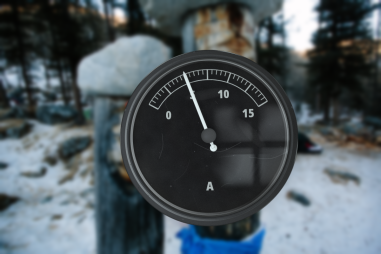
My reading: 5 A
